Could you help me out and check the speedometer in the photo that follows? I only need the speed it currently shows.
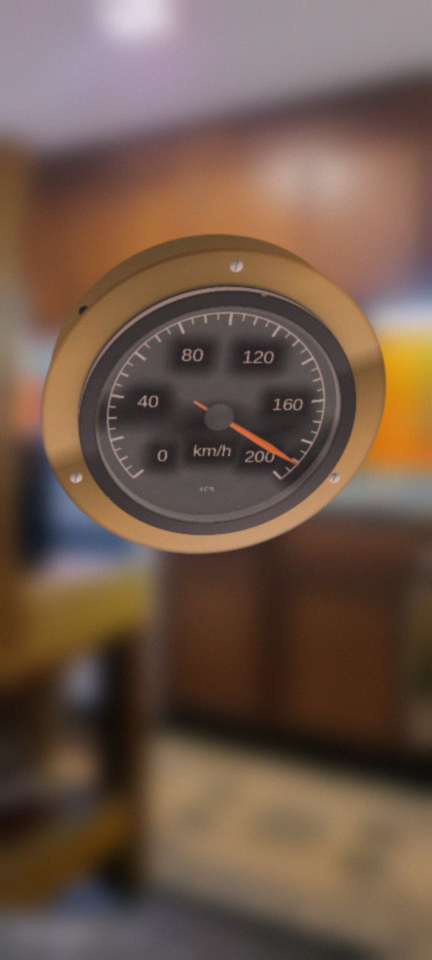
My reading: 190 km/h
